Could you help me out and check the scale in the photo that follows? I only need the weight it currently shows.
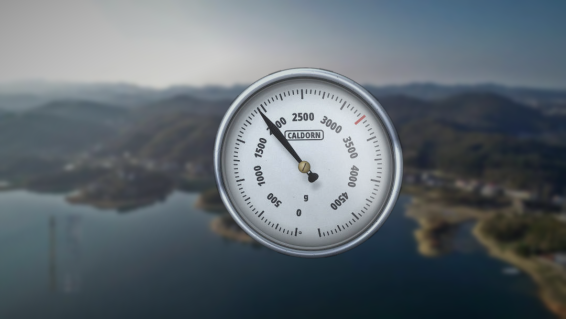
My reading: 1950 g
